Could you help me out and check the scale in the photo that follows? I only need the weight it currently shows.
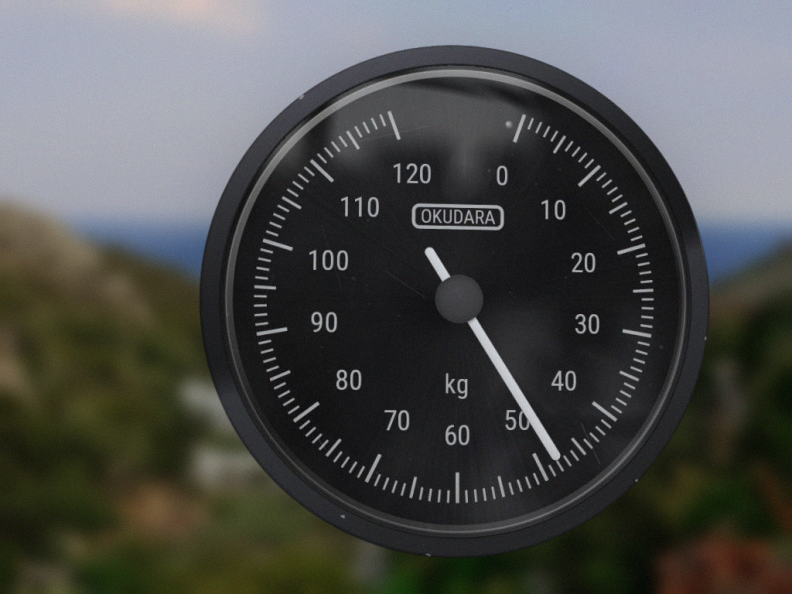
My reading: 48 kg
